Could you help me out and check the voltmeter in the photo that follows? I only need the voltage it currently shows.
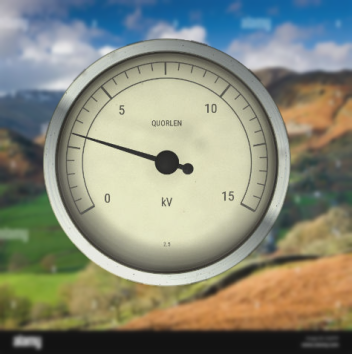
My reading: 3 kV
